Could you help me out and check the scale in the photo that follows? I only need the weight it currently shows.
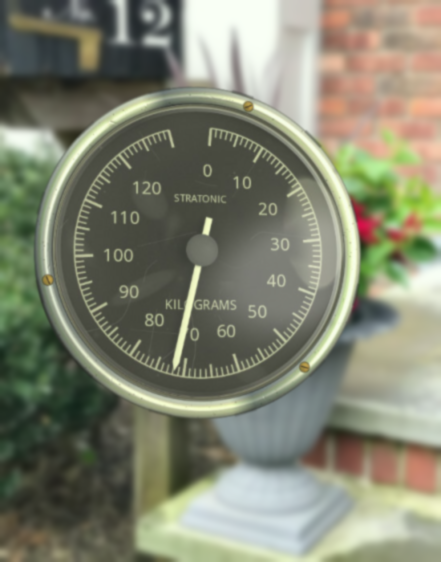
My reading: 72 kg
